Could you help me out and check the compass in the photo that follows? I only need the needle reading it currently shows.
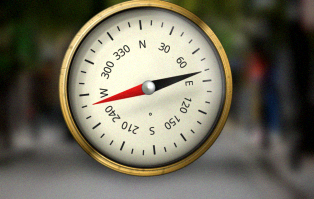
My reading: 260 °
